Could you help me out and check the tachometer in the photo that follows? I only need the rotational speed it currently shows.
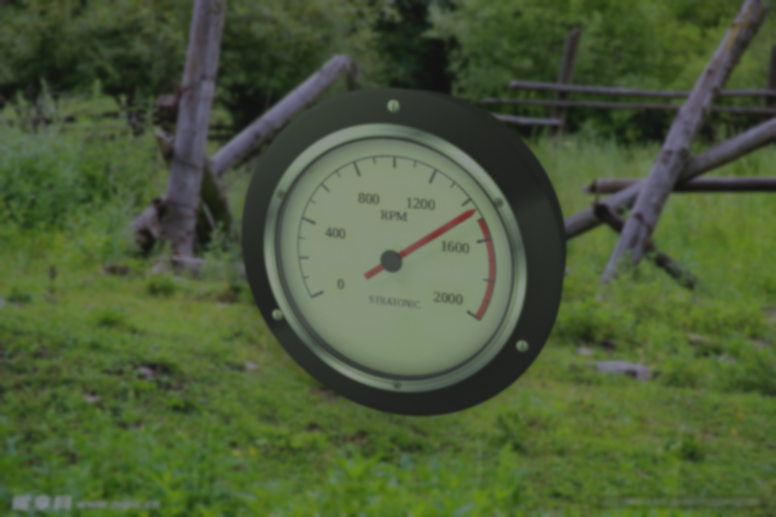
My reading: 1450 rpm
